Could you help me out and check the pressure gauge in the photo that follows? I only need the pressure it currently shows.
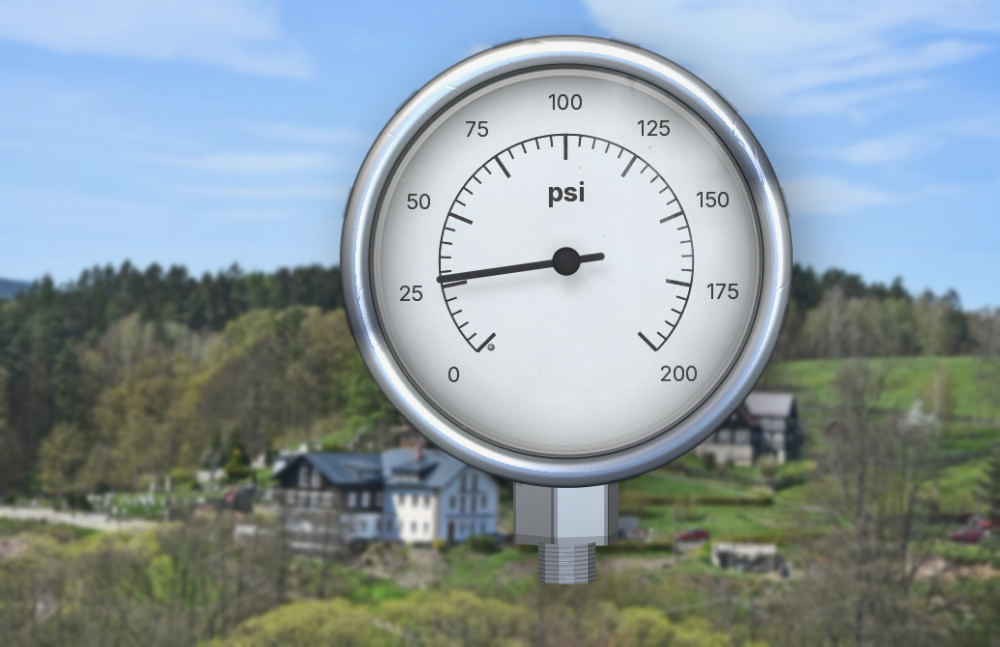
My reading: 27.5 psi
